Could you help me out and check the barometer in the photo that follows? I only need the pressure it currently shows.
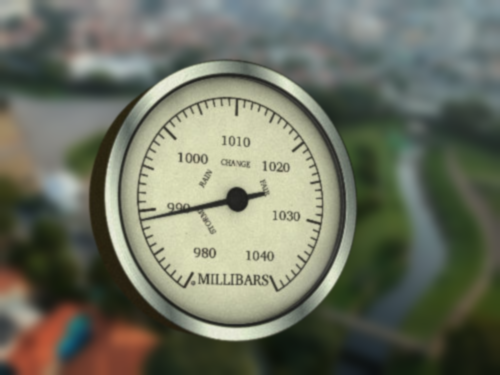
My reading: 989 mbar
